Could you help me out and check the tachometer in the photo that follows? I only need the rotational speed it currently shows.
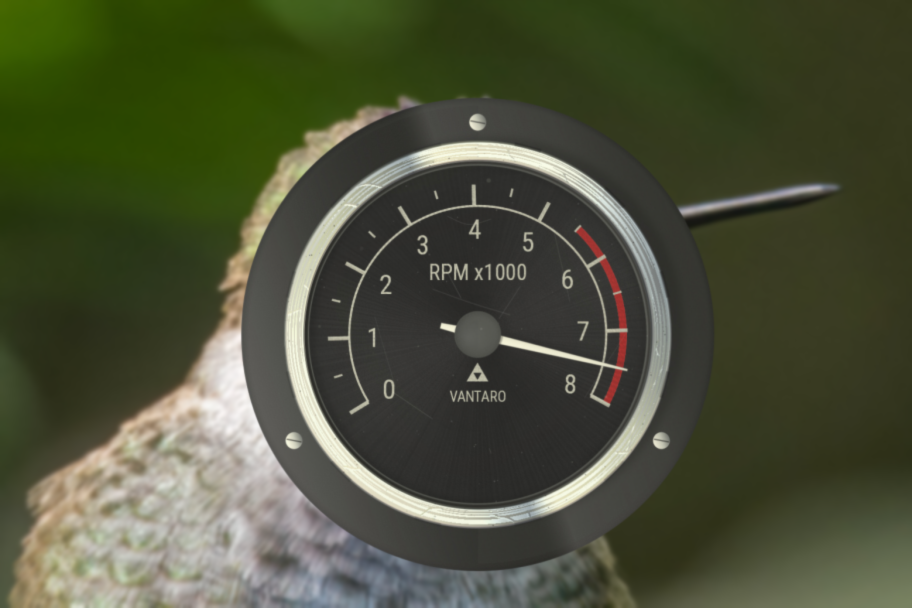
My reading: 7500 rpm
